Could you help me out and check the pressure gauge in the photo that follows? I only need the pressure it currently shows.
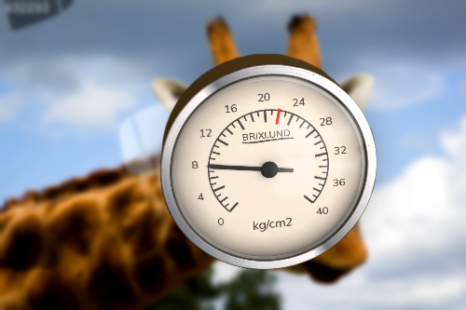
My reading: 8 kg/cm²
